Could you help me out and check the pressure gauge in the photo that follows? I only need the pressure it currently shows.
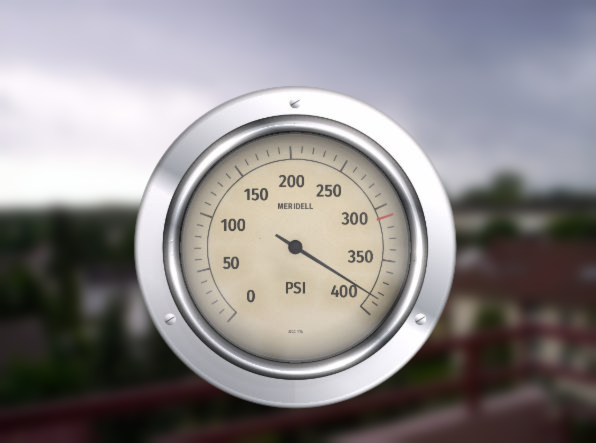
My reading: 385 psi
